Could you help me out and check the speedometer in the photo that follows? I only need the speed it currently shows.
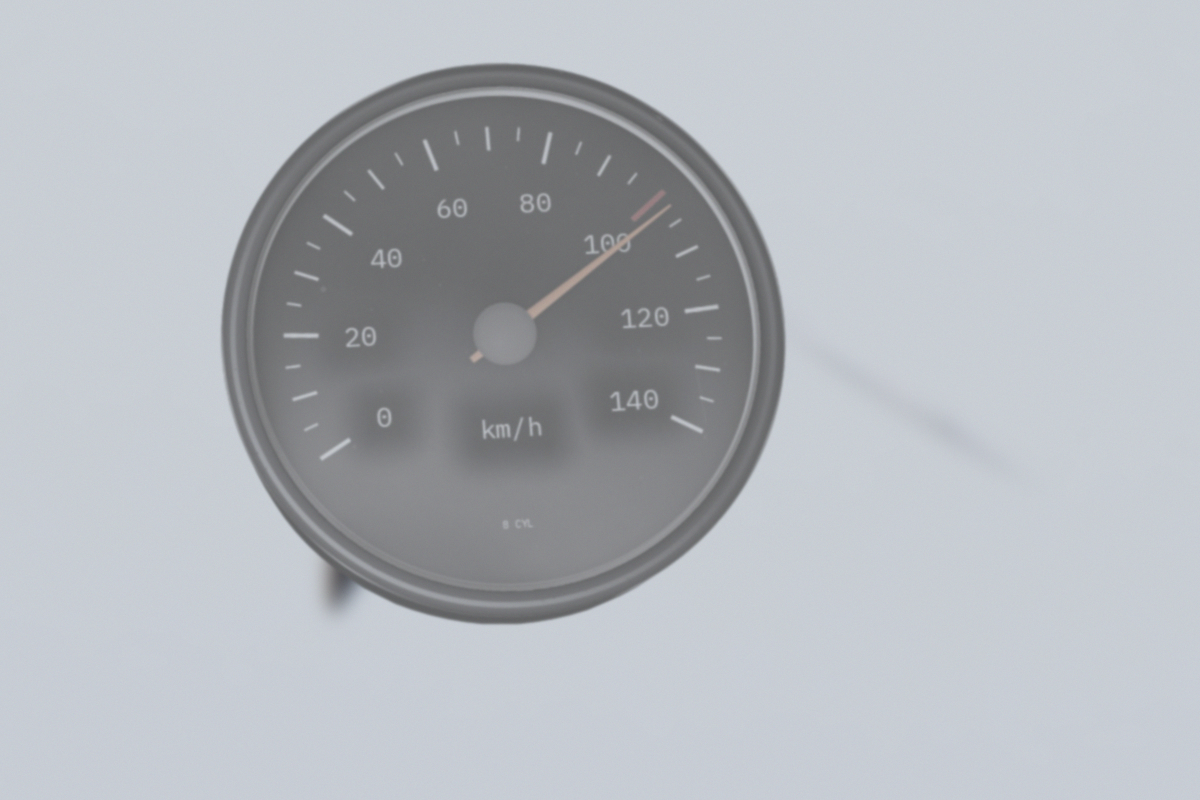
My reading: 102.5 km/h
